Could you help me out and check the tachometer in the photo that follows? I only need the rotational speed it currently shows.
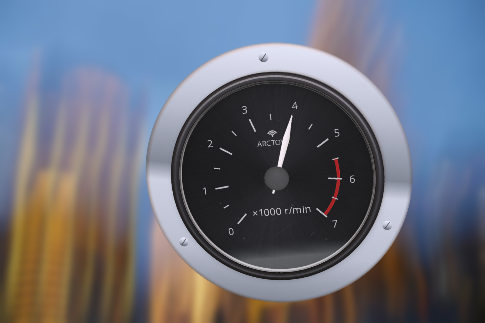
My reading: 4000 rpm
